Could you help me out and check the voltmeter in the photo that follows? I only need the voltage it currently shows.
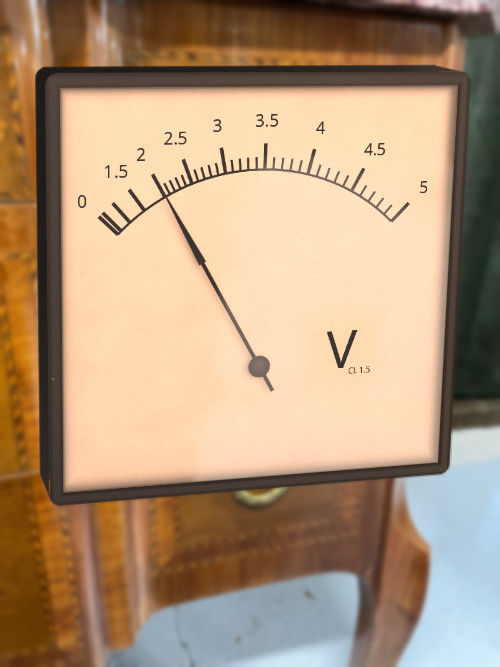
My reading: 2 V
